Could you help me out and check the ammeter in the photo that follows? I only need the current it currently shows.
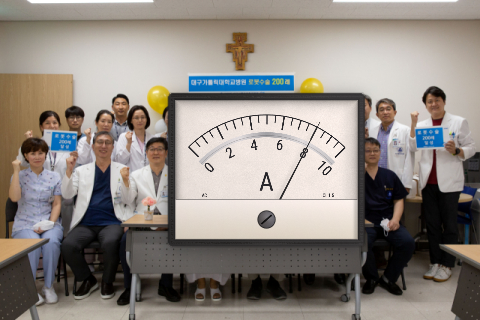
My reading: 8 A
